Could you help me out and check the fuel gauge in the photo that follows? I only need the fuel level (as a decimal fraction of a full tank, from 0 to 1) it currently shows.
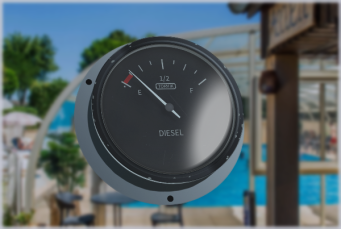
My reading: 0.125
